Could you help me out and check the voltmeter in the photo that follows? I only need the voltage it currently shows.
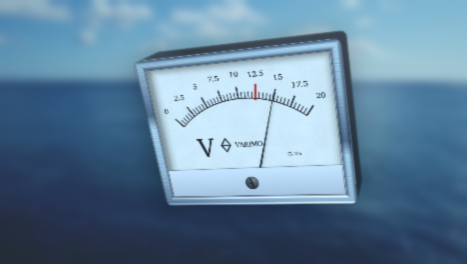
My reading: 15 V
